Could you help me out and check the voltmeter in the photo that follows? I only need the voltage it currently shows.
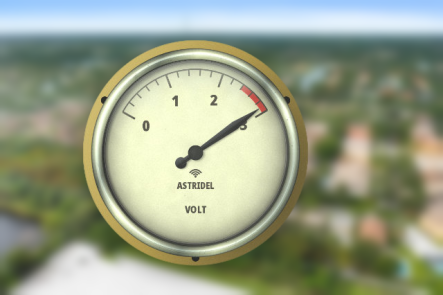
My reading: 2.9 V
